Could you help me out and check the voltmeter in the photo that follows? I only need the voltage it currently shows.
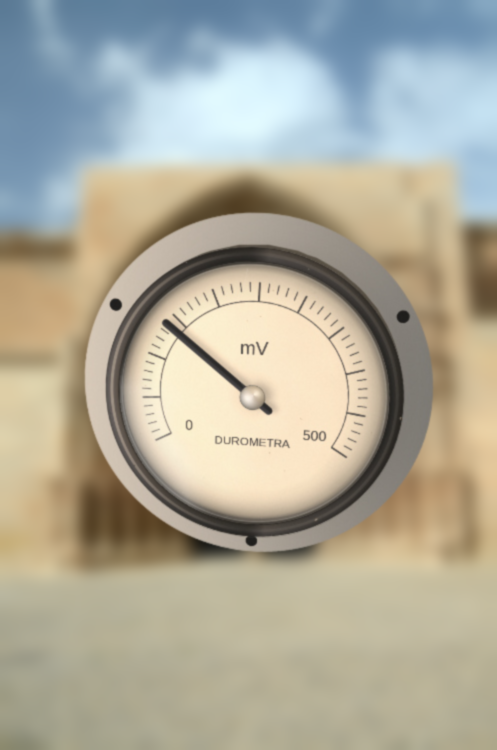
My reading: 140 mV
